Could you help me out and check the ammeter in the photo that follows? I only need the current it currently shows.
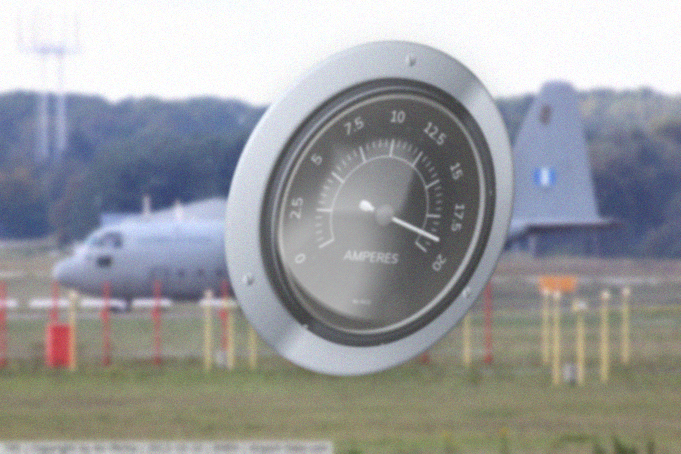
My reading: 19 A
